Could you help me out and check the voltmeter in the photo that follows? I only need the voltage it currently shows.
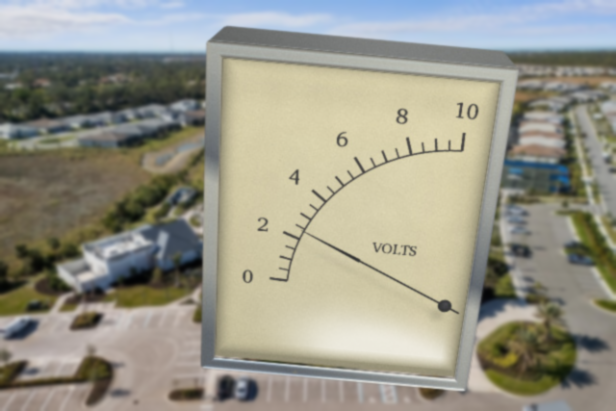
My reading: 2.5 V
